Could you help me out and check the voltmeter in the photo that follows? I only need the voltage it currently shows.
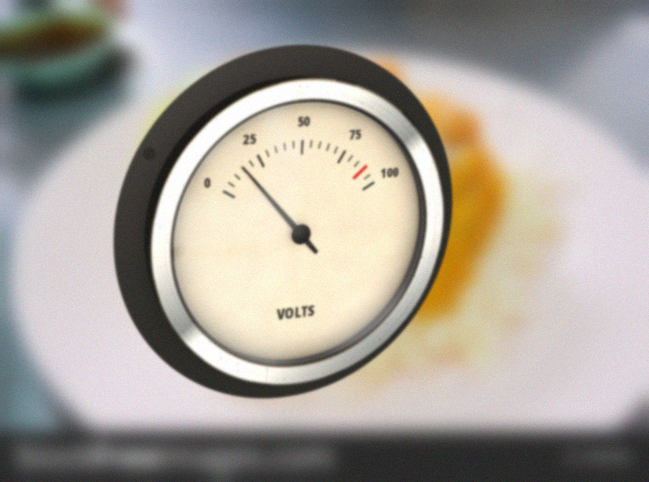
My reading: 15 V
